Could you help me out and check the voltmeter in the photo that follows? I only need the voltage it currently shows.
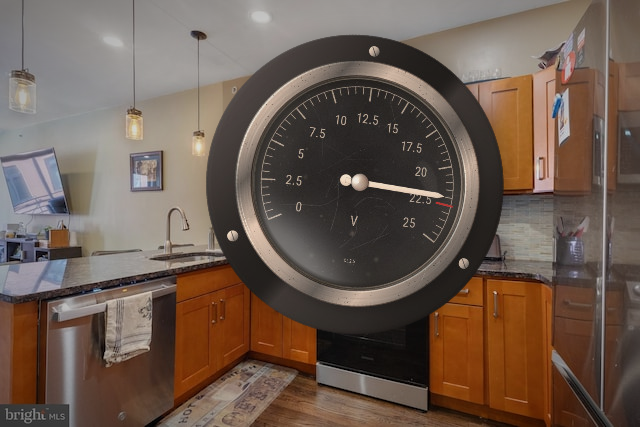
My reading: 22 V
